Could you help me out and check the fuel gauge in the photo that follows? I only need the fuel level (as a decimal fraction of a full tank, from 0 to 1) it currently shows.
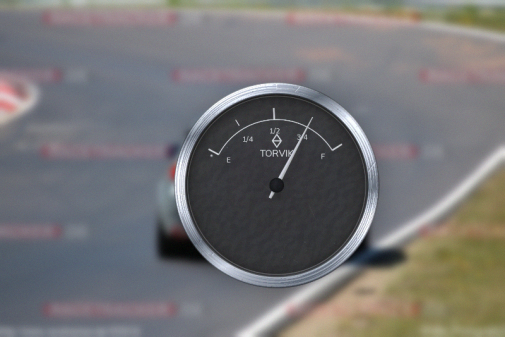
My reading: 0.75
